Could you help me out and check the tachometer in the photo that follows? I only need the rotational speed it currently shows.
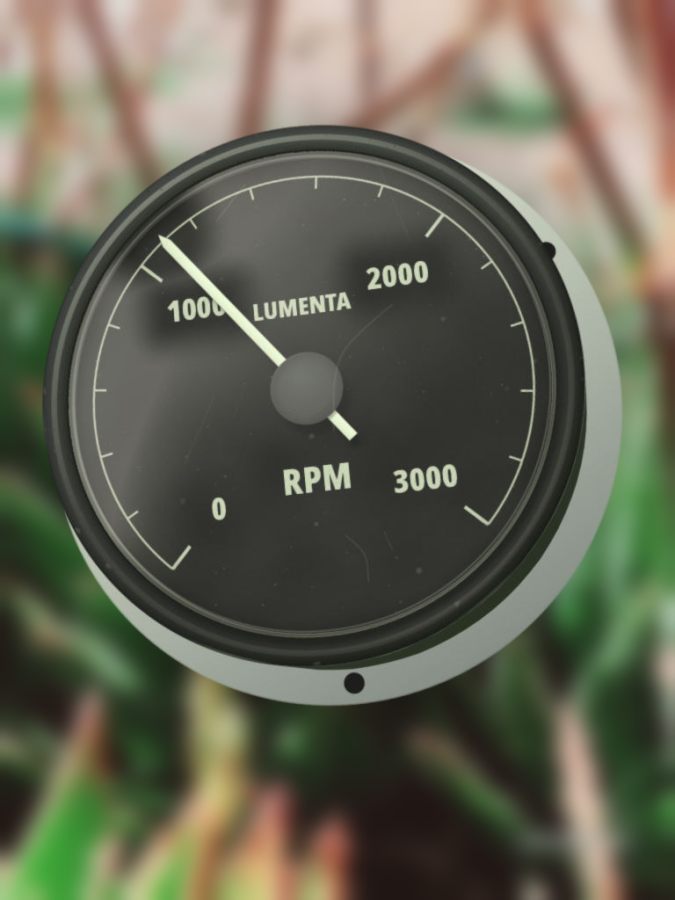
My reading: 1100 rpm
